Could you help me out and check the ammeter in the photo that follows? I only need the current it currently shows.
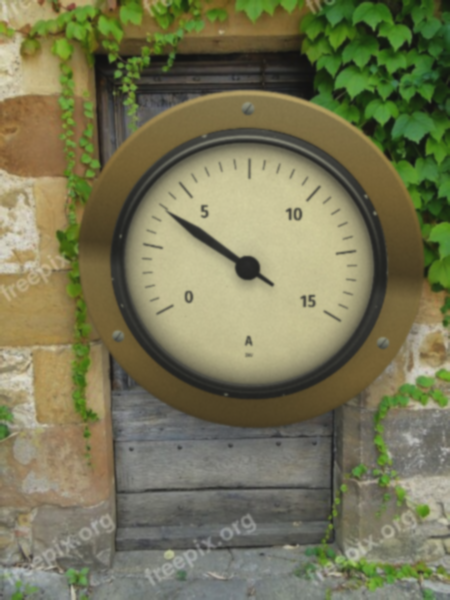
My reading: 4 A
